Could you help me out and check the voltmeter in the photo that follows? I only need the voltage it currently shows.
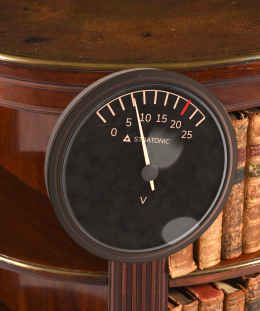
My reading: 7.5 V
